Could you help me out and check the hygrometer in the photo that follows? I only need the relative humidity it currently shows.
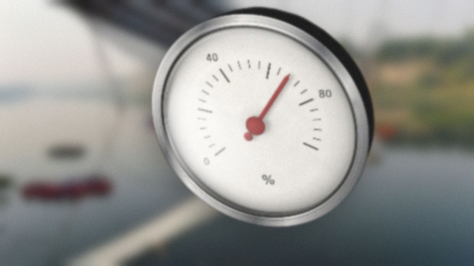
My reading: 68 %
